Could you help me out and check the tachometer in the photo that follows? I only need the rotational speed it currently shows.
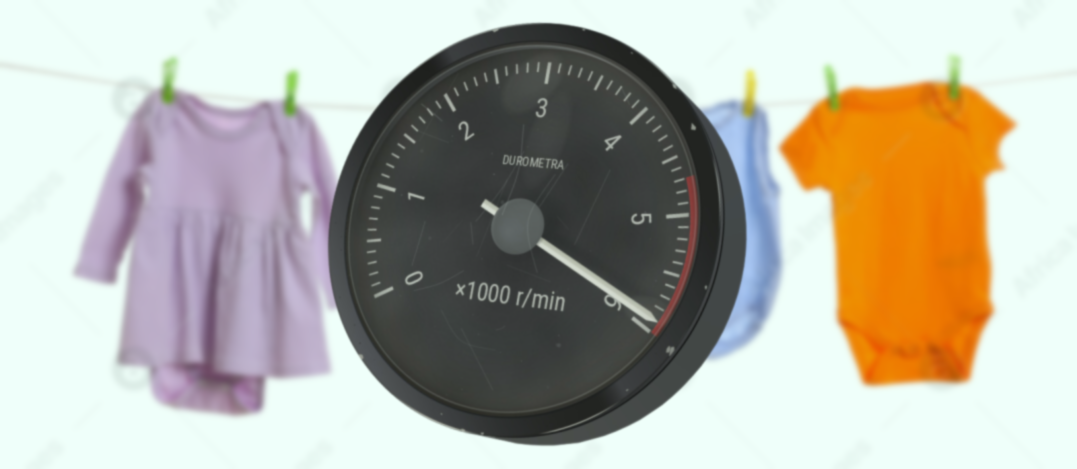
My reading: 5900 rpm
